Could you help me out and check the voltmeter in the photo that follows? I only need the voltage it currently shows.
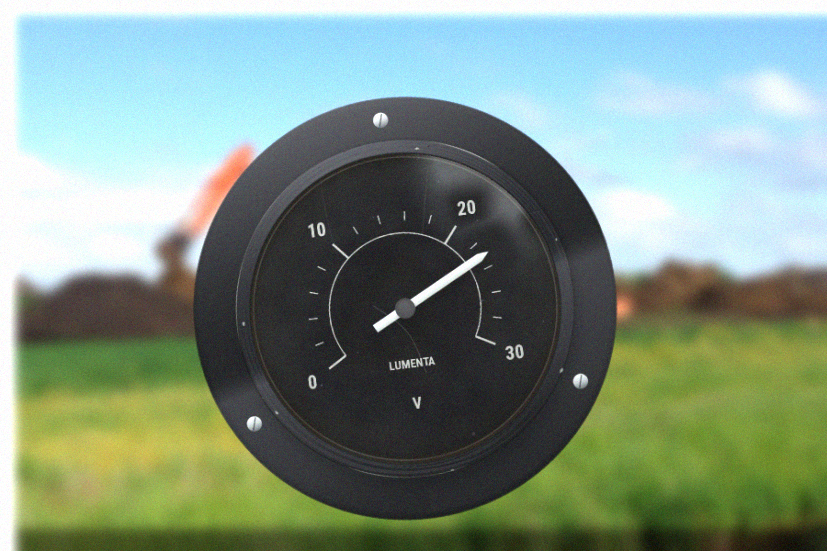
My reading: 23 V
